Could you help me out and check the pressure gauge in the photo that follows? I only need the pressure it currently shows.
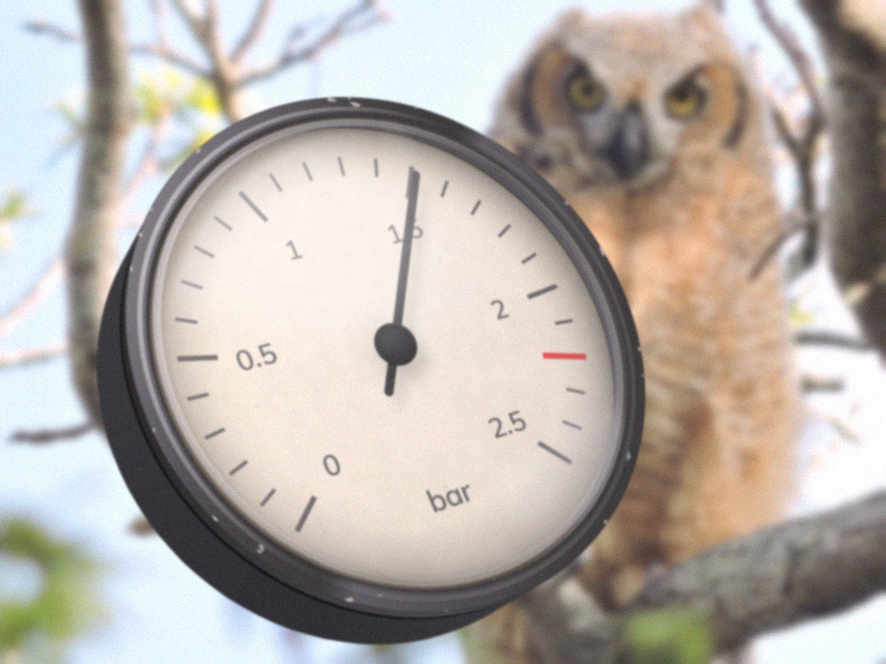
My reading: 1.5 bar
